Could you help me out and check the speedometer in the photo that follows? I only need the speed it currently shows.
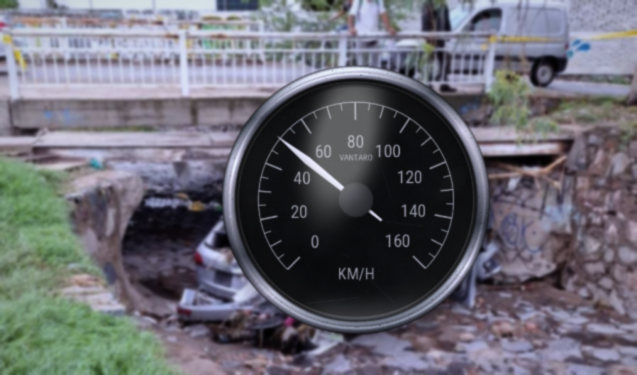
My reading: 50 km/h
